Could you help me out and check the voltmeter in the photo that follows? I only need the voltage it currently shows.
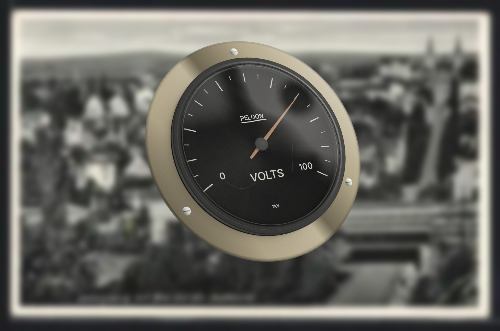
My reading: 70 V
